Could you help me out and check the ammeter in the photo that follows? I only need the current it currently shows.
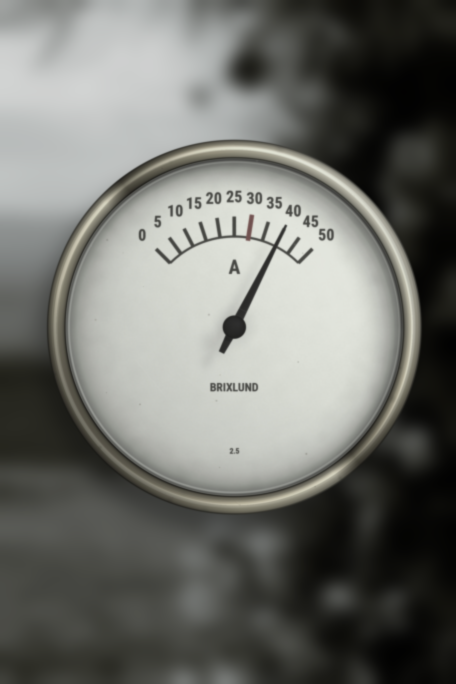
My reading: 40 A
